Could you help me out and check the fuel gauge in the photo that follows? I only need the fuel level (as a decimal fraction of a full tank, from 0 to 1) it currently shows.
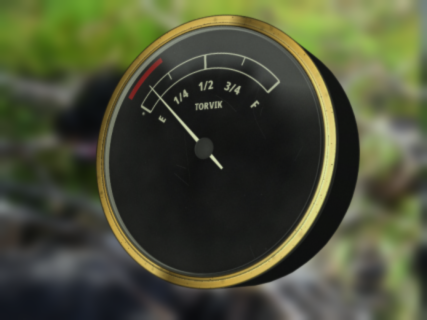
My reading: 0.125
